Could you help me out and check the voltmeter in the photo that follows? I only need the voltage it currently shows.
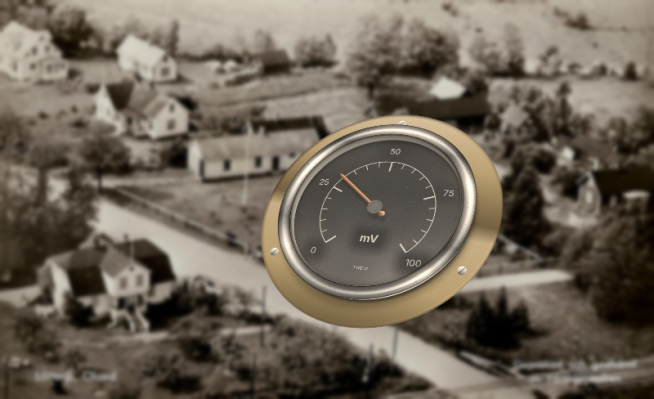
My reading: 30 mV
